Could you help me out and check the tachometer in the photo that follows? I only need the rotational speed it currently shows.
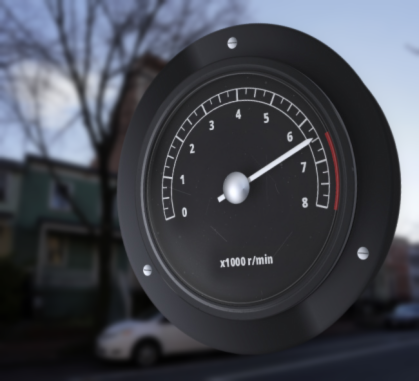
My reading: 6500 rpm
